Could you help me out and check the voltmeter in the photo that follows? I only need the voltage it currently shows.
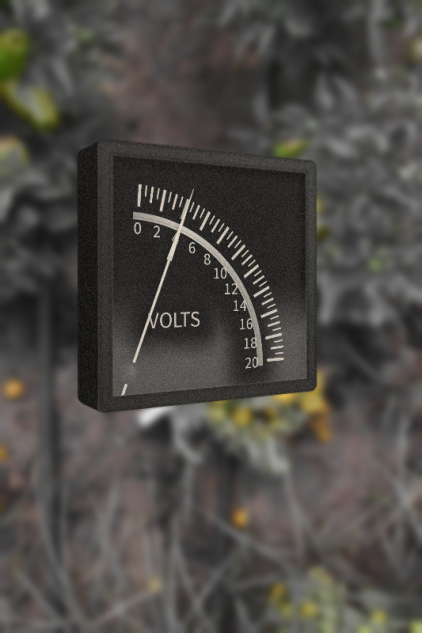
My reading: 4 V
